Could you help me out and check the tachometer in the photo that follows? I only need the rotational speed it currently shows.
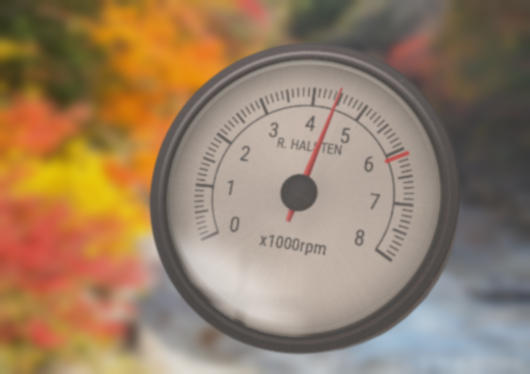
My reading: 4500 rpm
